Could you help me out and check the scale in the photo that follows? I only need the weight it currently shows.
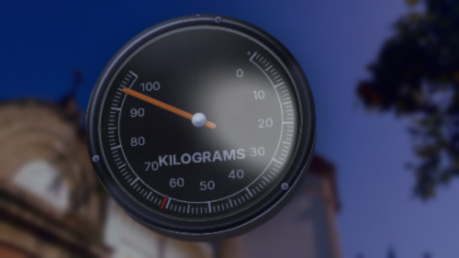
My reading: 95 kg
